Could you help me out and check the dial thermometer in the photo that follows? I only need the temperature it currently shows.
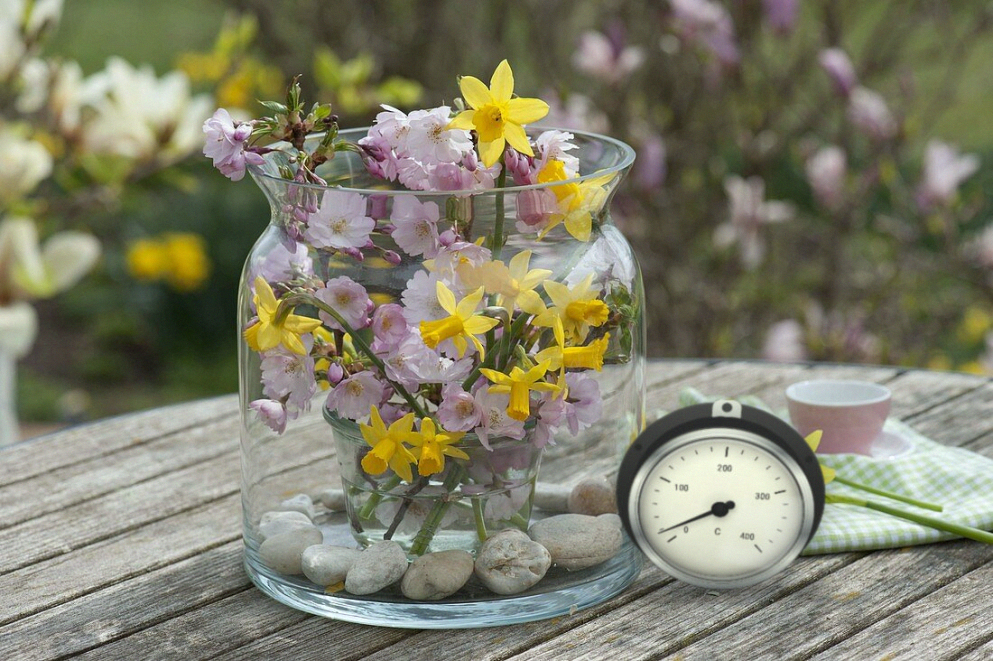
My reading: 20 °C
